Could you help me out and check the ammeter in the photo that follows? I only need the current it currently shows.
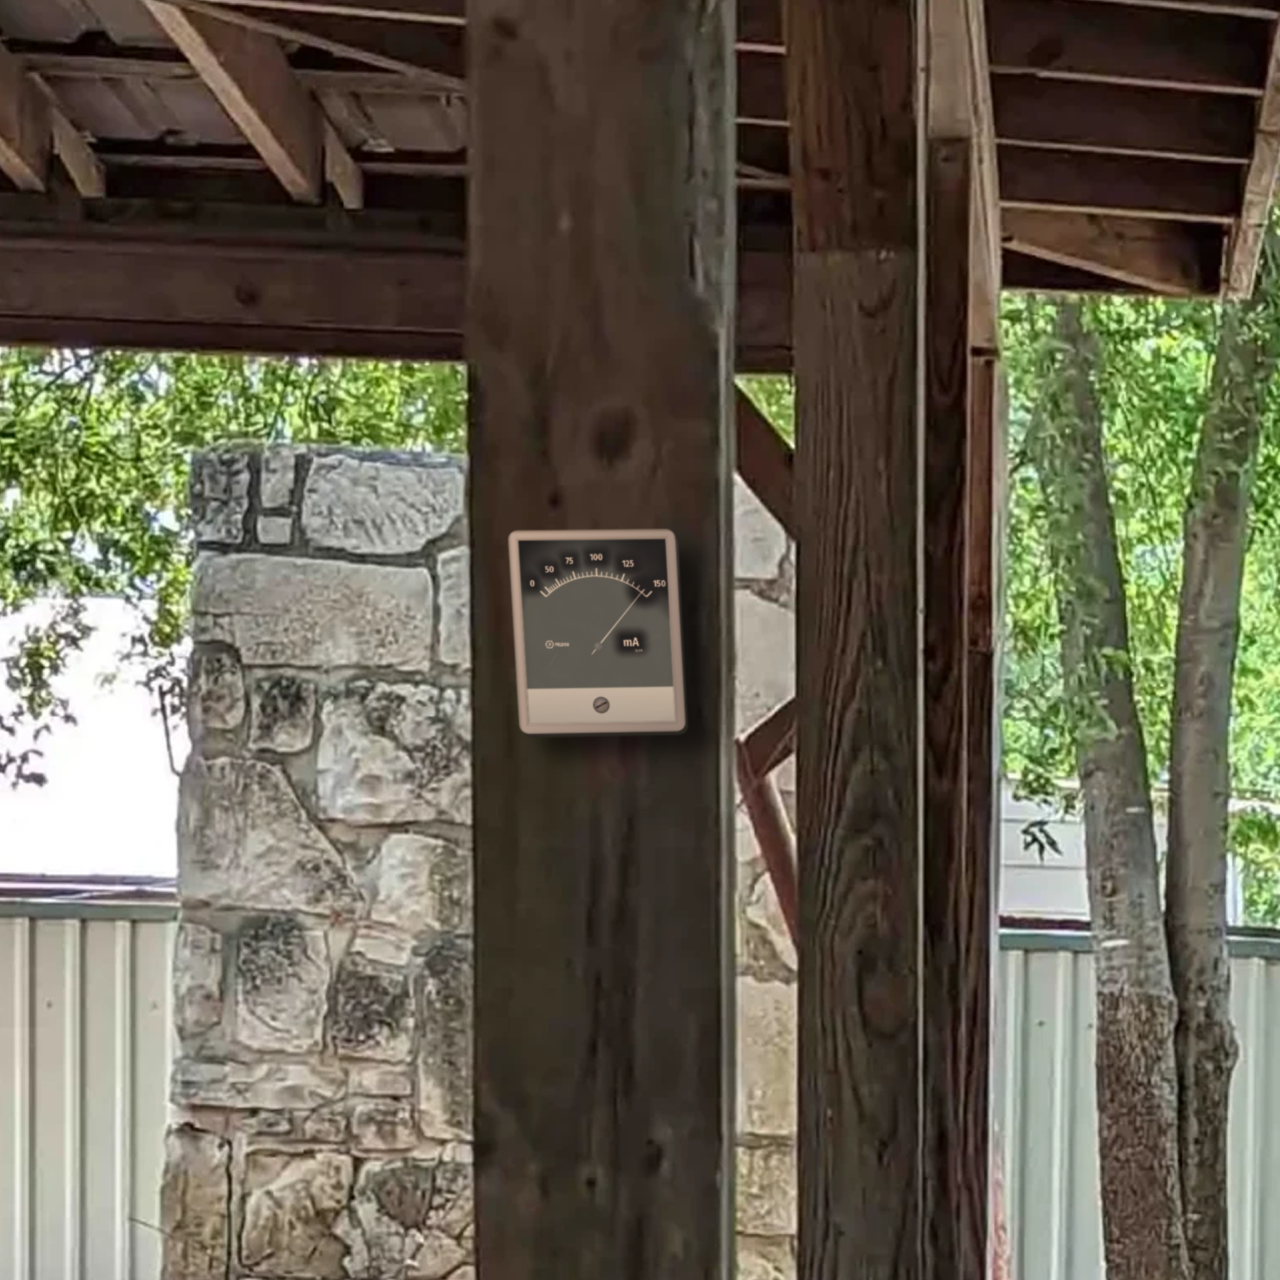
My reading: 145 mA
